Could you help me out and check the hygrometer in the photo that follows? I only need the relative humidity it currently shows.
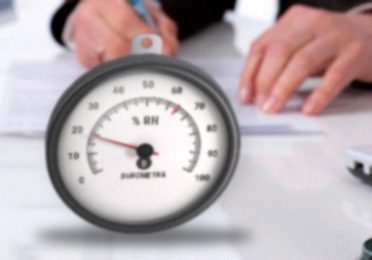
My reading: 20 %
